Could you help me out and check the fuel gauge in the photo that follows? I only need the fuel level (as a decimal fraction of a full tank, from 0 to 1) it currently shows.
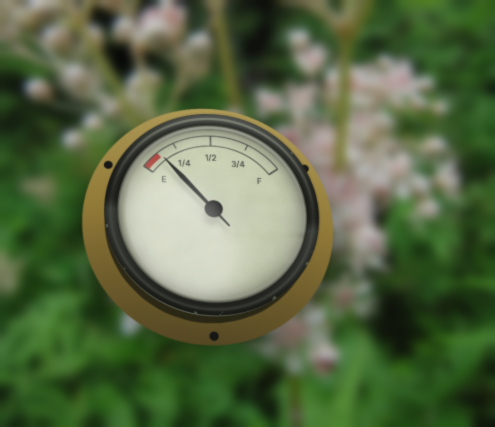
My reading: 0.125
